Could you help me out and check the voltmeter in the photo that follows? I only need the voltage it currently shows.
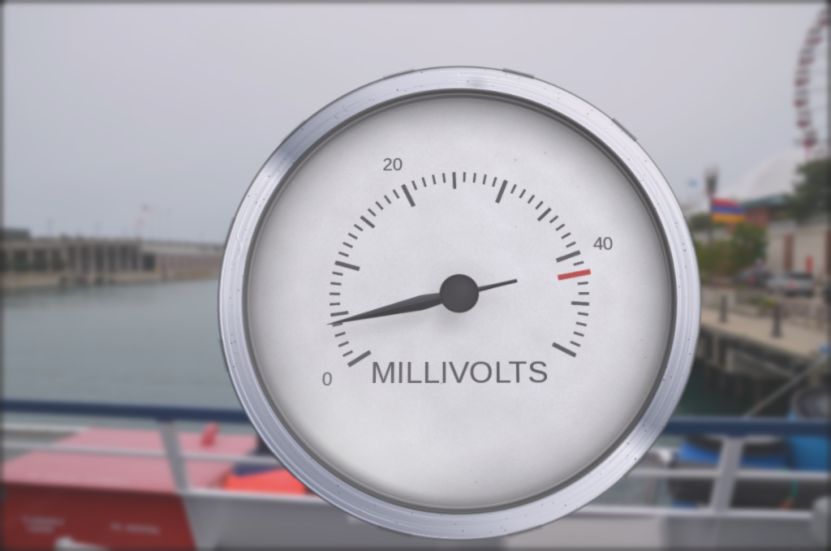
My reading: 4 mV
